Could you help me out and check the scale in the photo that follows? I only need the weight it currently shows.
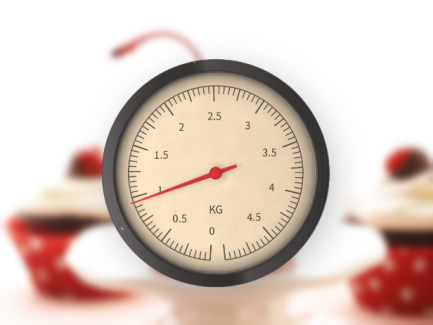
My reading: 0.95 kg
